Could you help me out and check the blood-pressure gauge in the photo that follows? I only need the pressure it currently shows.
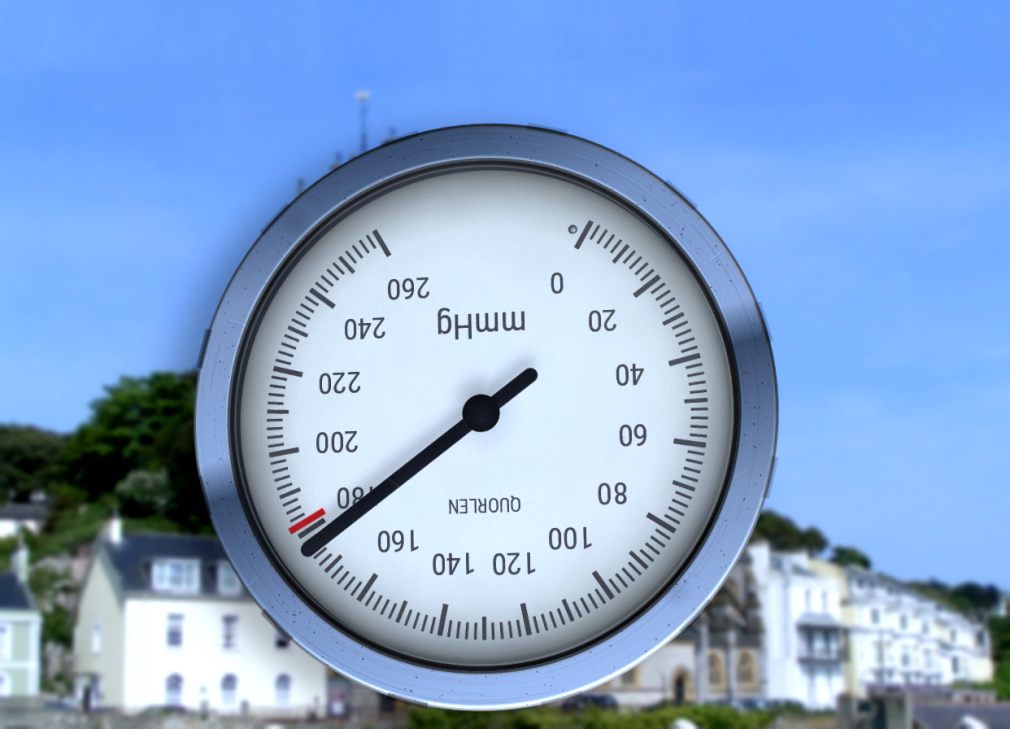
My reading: 176 mmHg
